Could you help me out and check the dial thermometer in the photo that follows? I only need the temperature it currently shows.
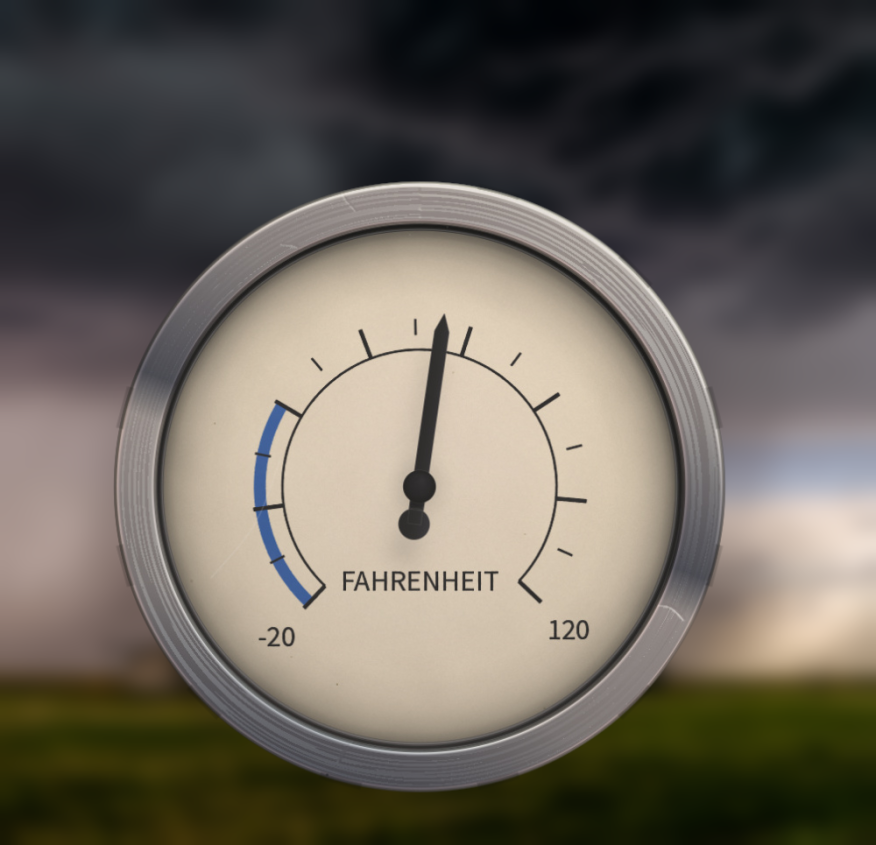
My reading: 55 °F
